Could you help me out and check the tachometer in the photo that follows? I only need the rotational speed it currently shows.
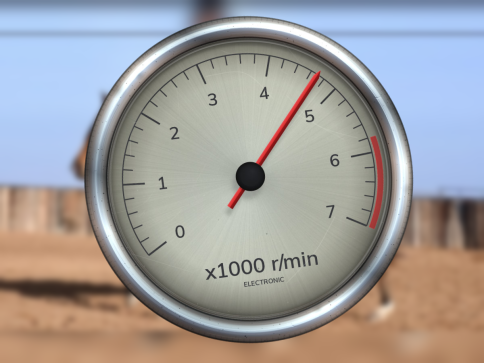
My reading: 4700 rpm
